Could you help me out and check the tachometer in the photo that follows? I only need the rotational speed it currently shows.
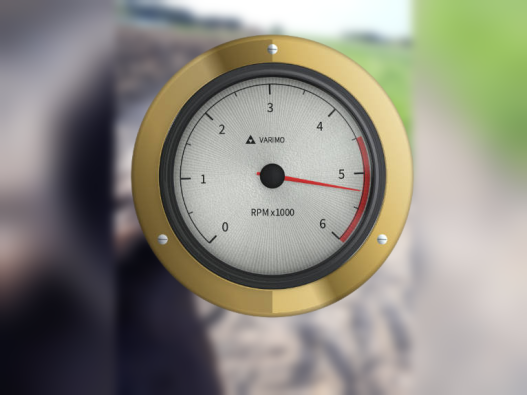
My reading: 5250 rpm
